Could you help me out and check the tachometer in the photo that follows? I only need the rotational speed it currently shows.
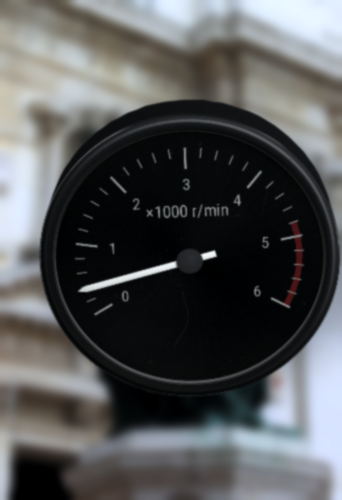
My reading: 400 rpm
